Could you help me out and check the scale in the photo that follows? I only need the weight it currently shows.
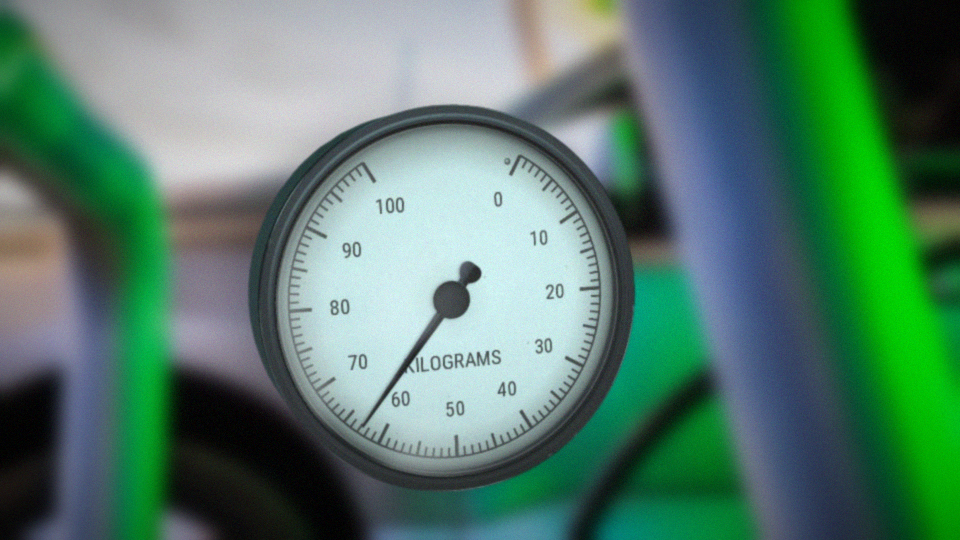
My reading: 63 kg
